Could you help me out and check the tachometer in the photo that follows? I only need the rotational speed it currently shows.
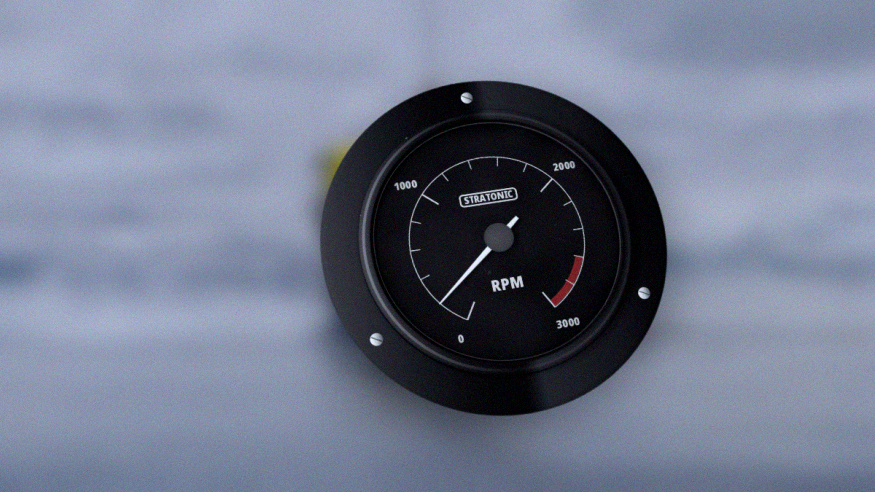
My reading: 200 rpm
